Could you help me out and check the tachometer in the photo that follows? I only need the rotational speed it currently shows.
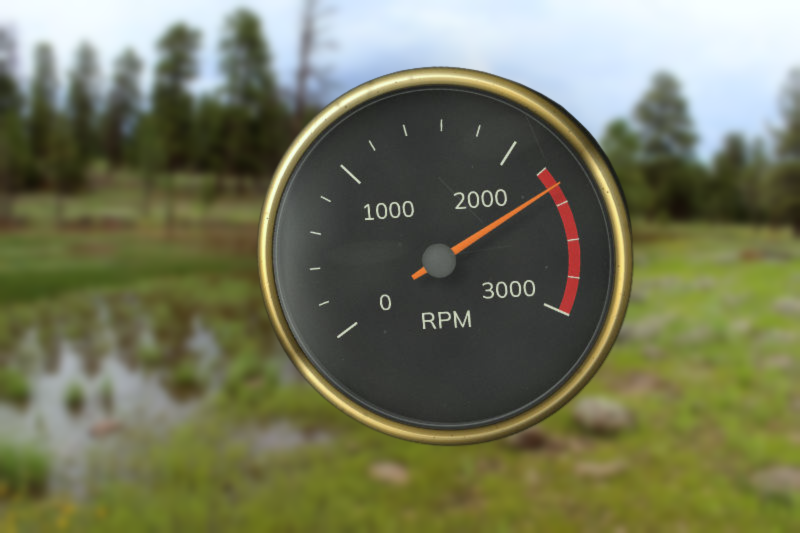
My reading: 2300 rpm
